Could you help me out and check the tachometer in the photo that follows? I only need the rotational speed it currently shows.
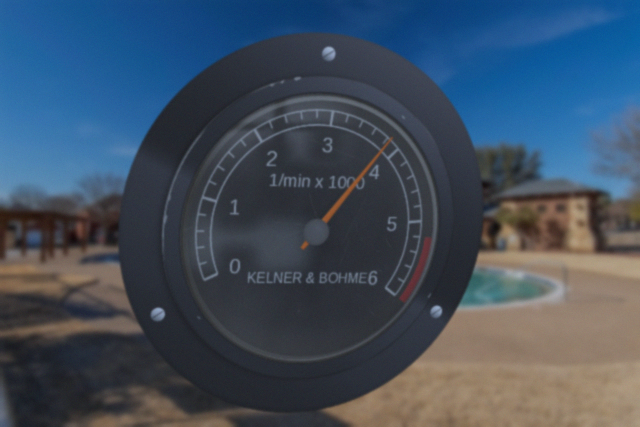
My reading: 3800 rpm
